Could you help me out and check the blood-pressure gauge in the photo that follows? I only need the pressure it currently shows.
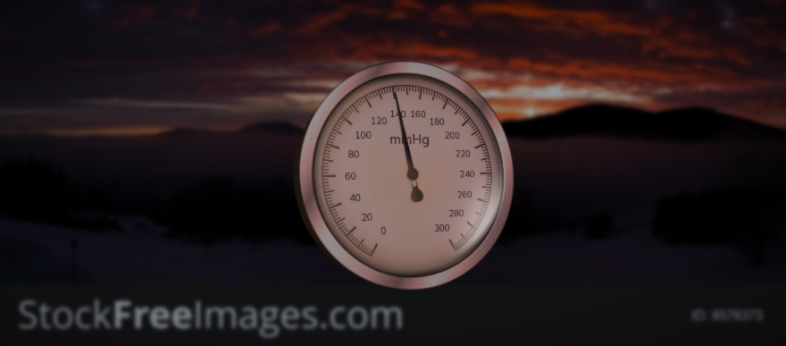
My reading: 140 mmHg
